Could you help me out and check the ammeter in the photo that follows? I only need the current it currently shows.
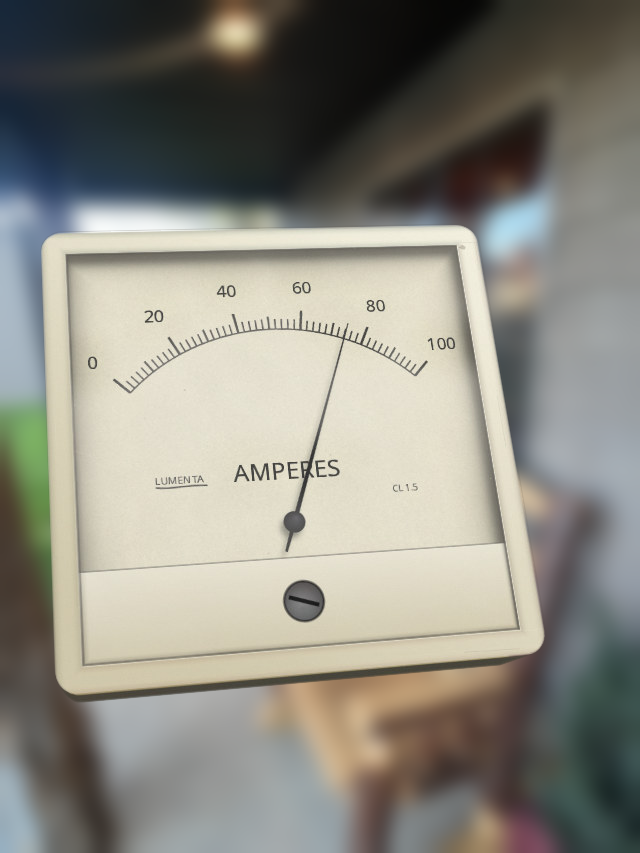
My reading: 74 A
